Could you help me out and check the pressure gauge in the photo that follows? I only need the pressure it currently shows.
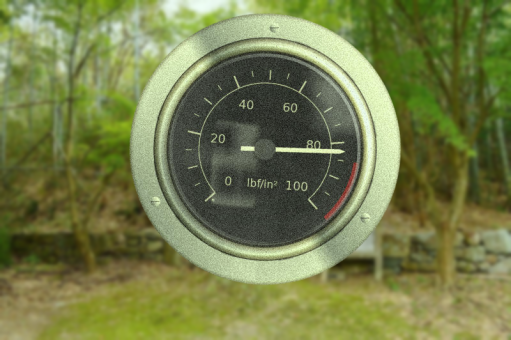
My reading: 82.5 psi
